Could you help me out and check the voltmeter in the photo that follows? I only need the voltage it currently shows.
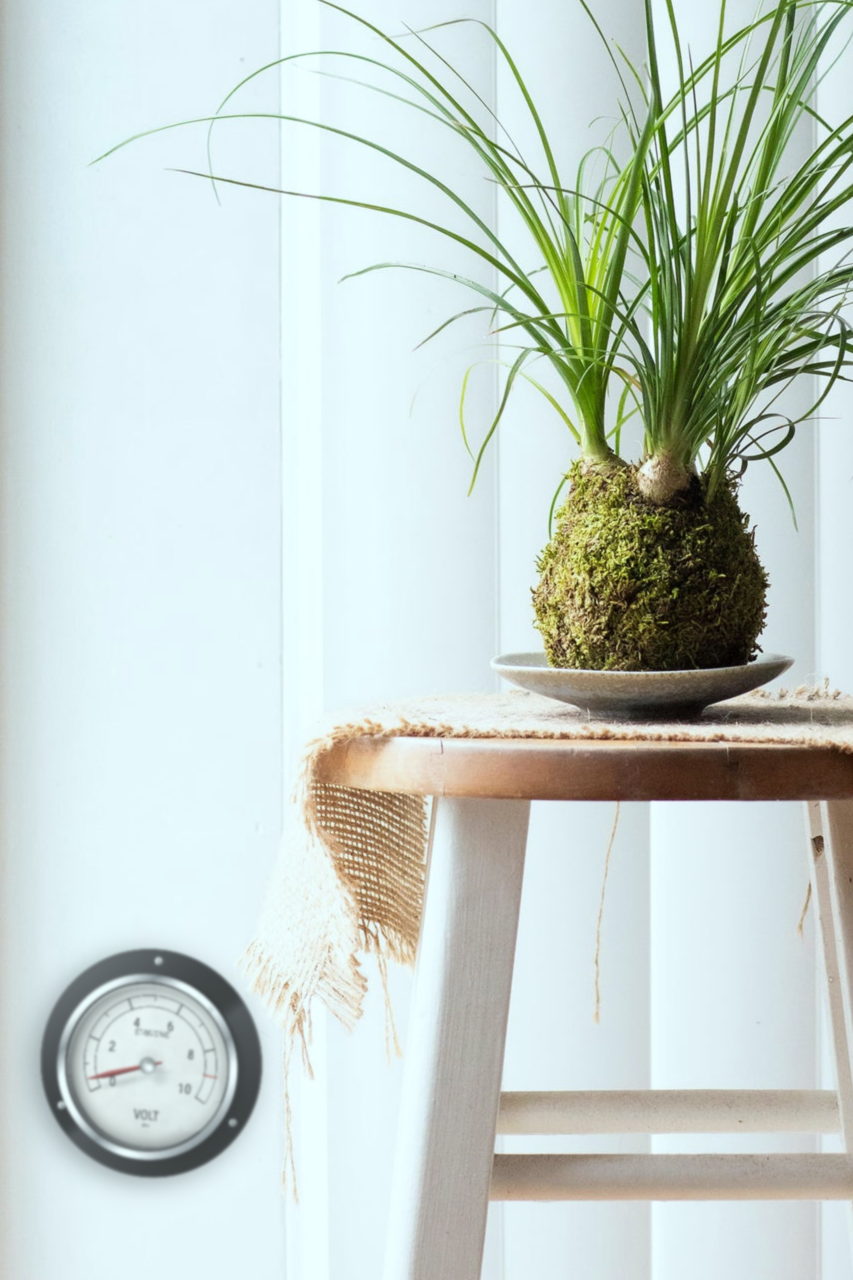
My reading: 0.5 V
